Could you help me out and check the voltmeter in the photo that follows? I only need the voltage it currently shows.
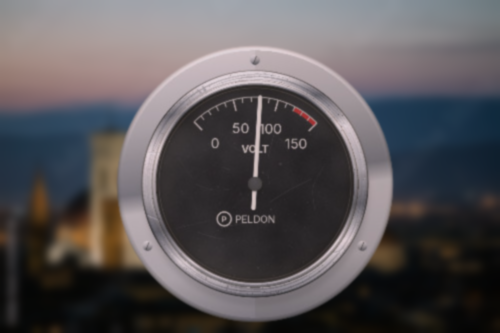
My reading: 80 V
